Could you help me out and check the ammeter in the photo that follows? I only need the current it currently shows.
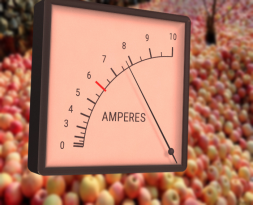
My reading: 7.75 A
